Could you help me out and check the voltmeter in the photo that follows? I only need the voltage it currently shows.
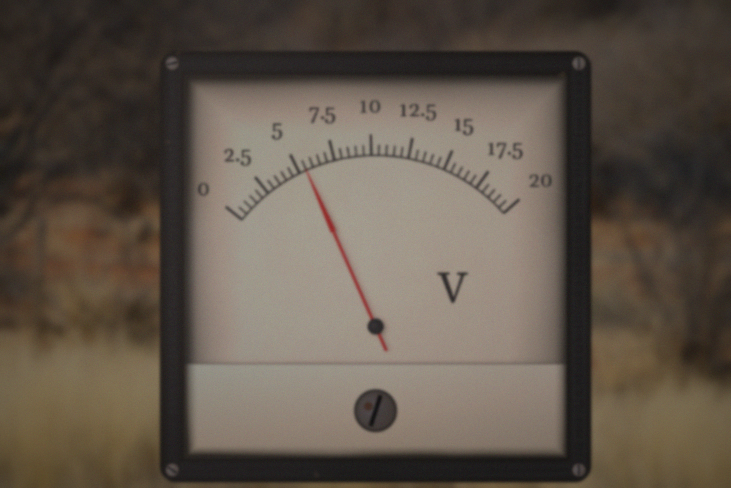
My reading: 5.5 V
